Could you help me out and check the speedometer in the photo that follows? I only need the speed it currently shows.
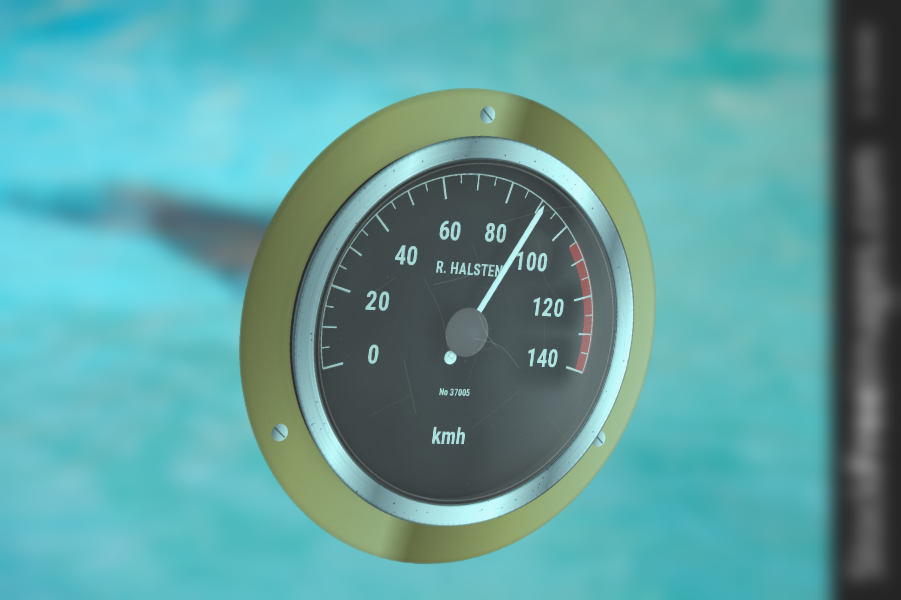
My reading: 90 km/h
